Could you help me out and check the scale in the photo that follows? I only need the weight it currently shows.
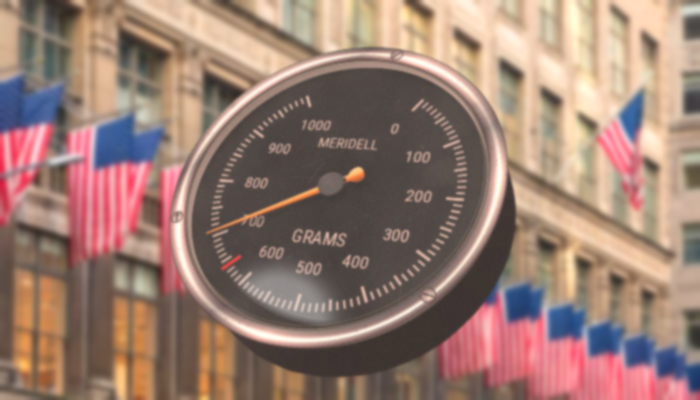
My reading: 700 g
